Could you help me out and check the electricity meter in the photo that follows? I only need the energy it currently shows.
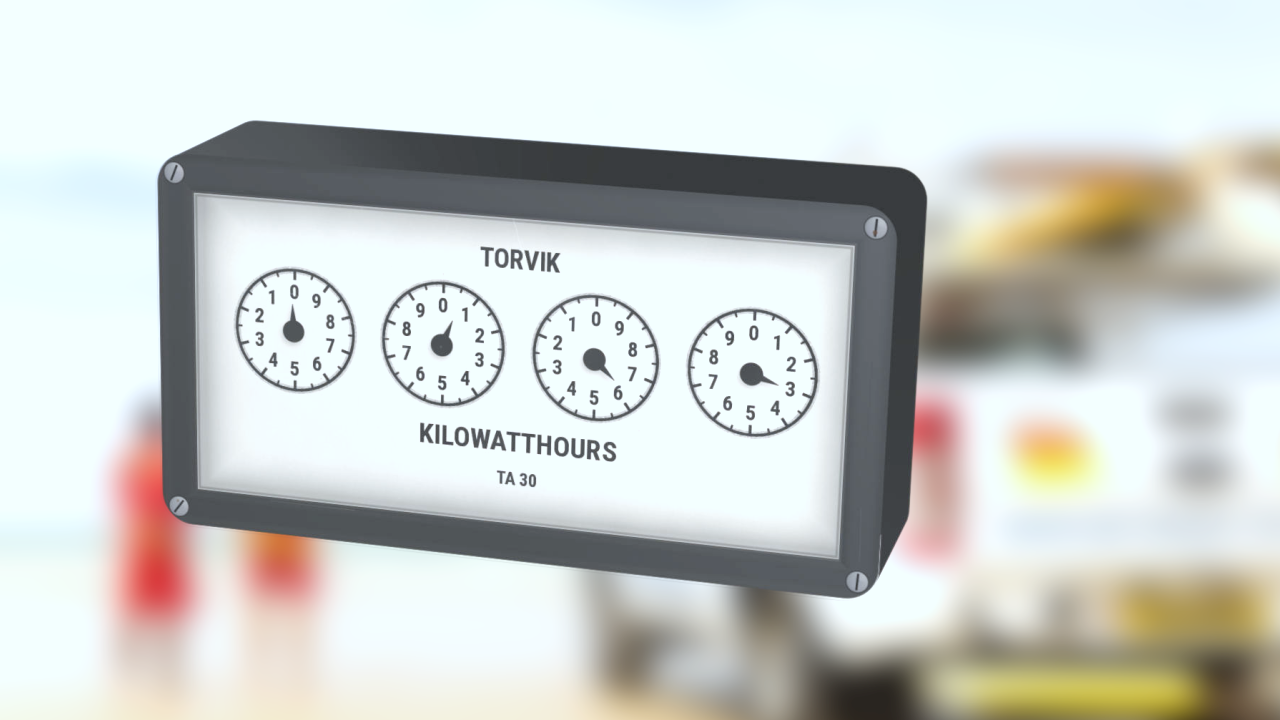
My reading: 63 kWh
